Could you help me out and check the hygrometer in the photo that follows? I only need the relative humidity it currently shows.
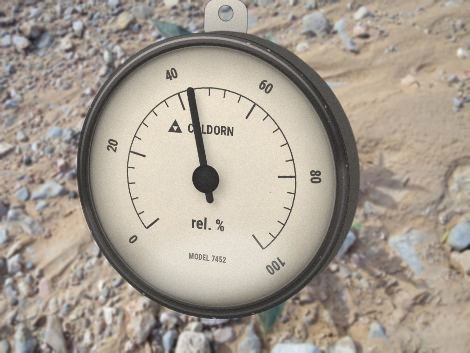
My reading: 44 %
